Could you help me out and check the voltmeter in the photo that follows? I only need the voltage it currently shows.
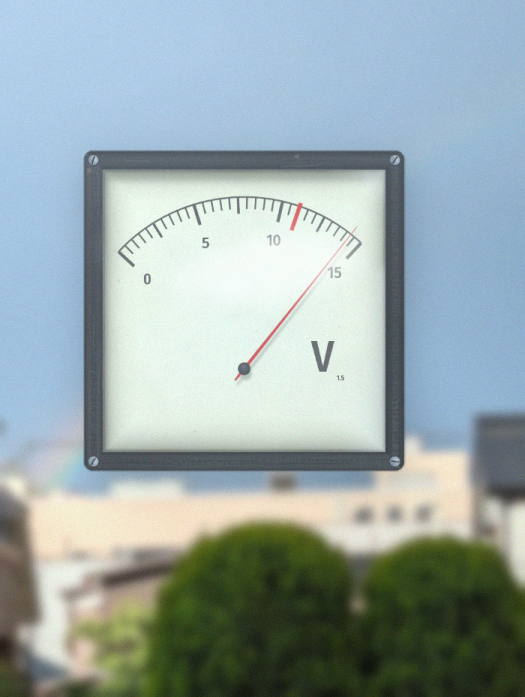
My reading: 14.25 V
